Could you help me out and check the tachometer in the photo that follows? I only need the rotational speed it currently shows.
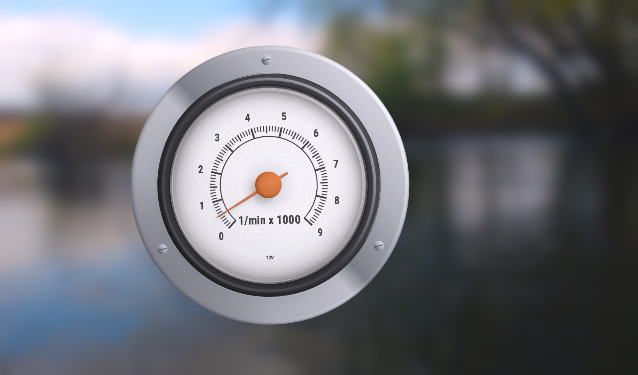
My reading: 500 rpm
